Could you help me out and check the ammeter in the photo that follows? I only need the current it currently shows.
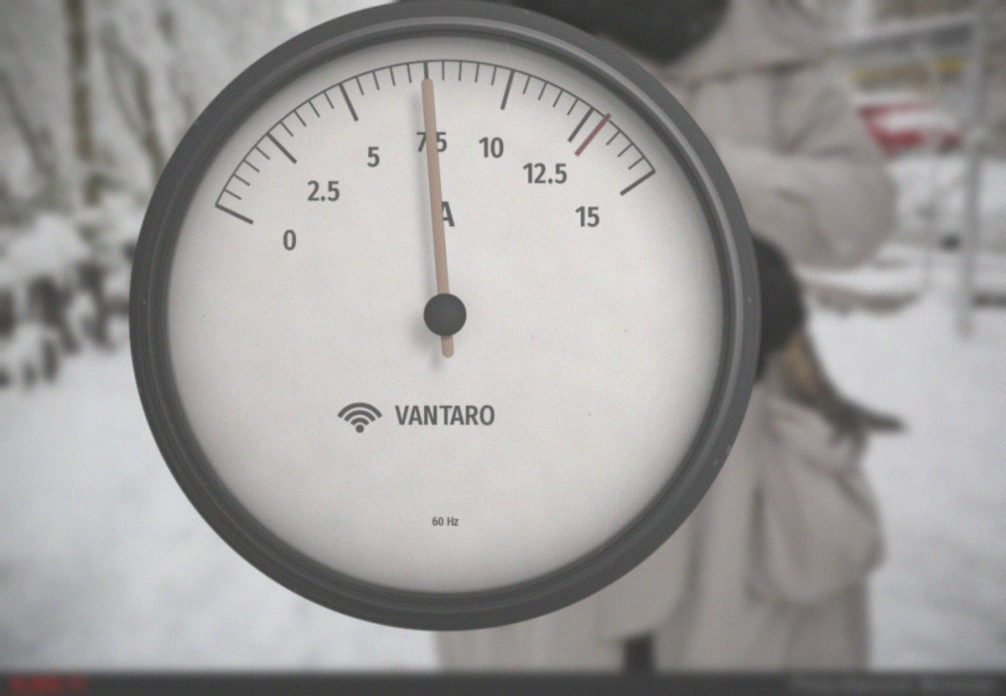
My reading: 7.5 A
